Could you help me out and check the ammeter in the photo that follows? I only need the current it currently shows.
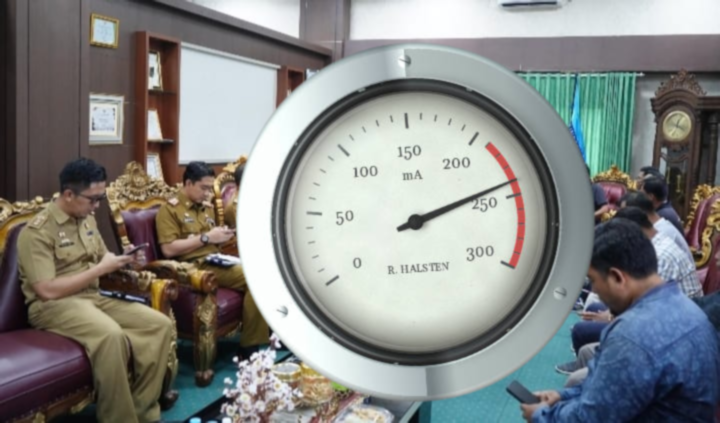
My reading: 240 mA
